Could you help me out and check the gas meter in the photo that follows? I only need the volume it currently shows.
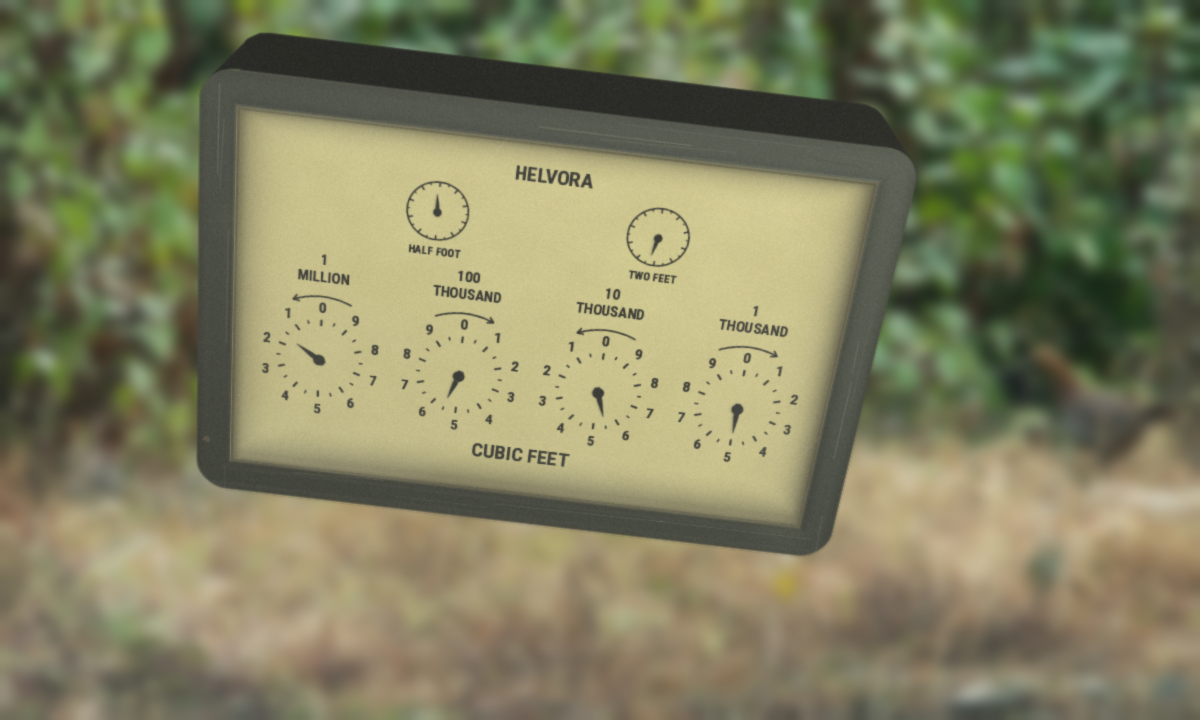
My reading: 155500 ft³
